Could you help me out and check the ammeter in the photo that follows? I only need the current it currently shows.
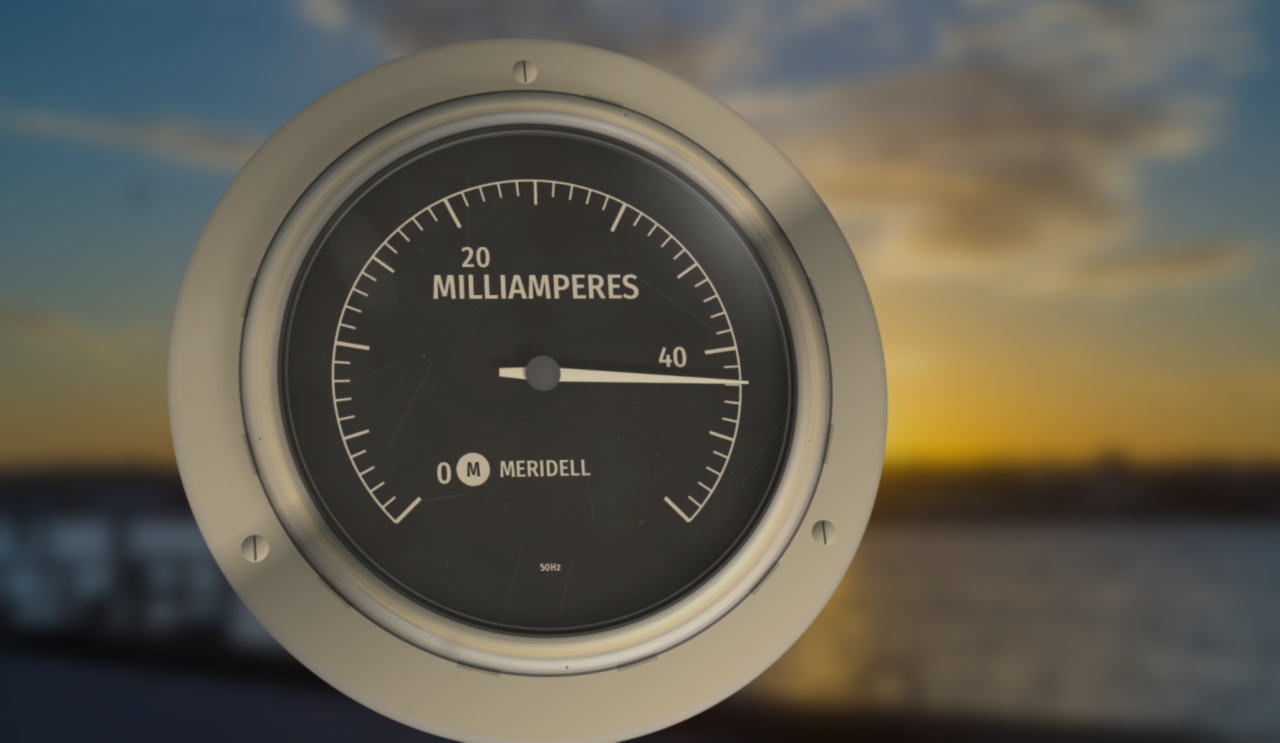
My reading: 42 mA
